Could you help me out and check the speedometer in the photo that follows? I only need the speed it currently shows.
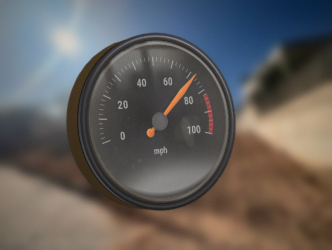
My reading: 72 mph
